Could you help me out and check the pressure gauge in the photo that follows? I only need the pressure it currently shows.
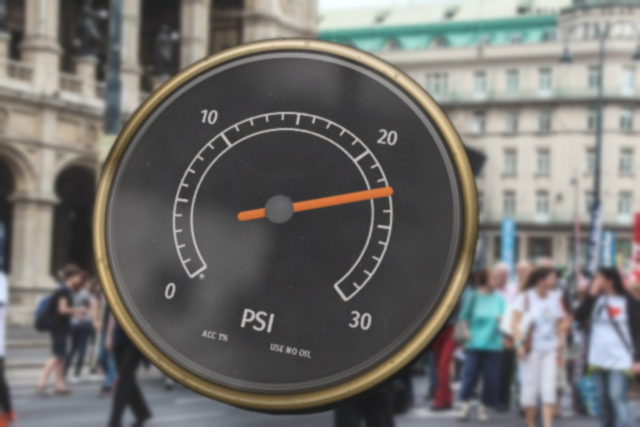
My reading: 23 psi
